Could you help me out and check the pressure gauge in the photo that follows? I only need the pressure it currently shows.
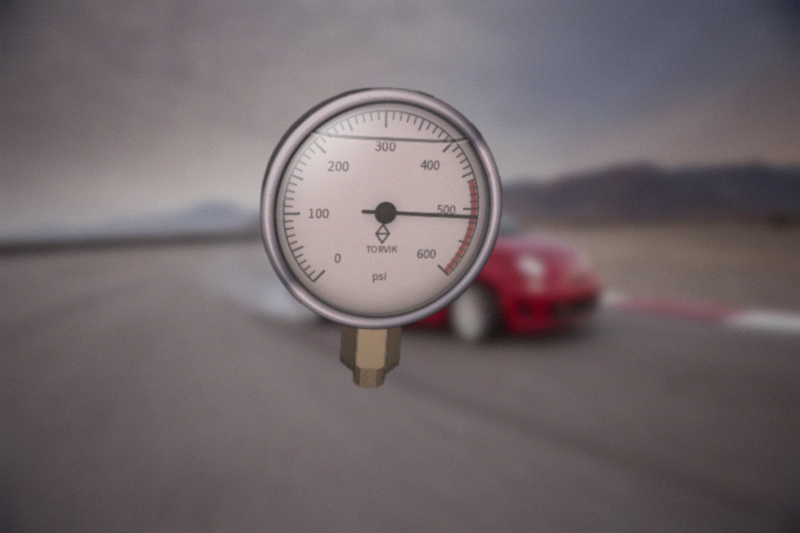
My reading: 510 psi
